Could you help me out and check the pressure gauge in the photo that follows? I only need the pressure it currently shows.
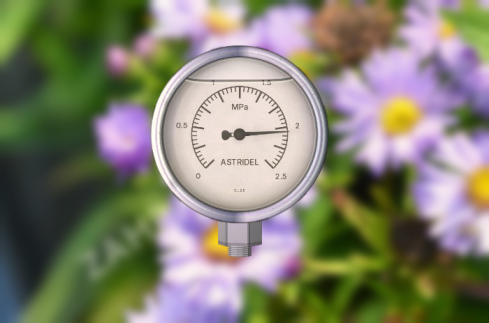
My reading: 2.05 MPa
